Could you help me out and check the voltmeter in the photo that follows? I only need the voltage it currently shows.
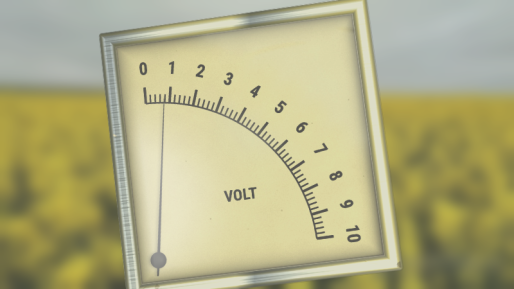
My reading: 0.8 V
